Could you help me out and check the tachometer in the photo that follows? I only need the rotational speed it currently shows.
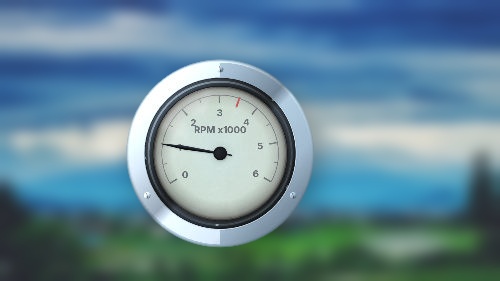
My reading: 1000 rpm
